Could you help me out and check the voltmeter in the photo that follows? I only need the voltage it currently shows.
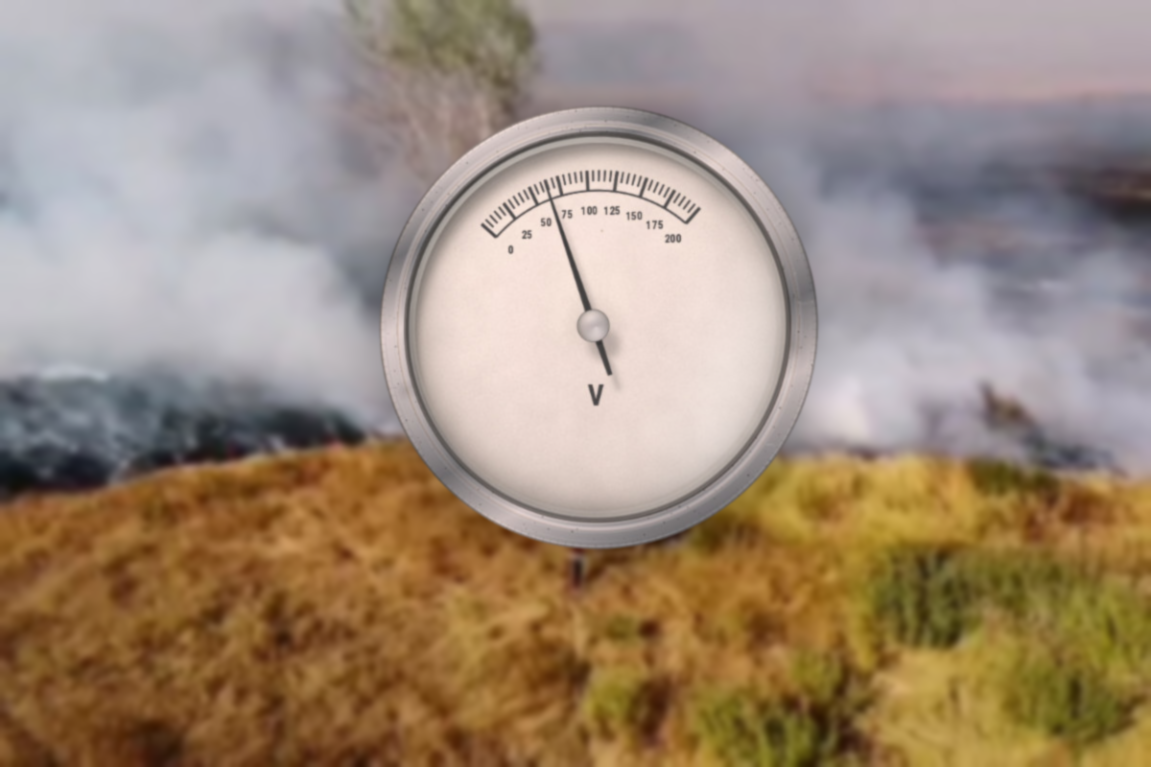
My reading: 65 V
